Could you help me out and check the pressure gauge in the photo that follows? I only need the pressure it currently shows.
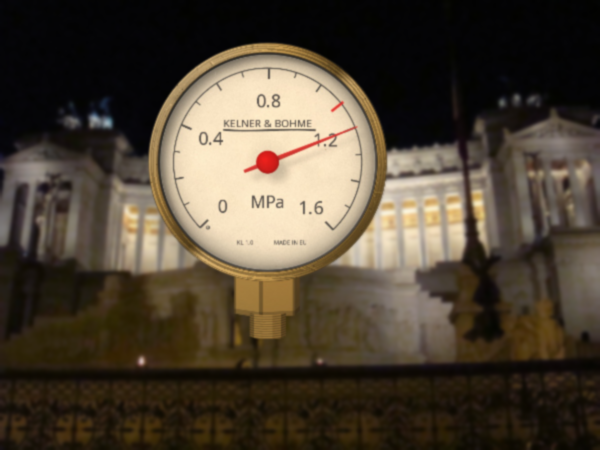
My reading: 1.2 MPa
